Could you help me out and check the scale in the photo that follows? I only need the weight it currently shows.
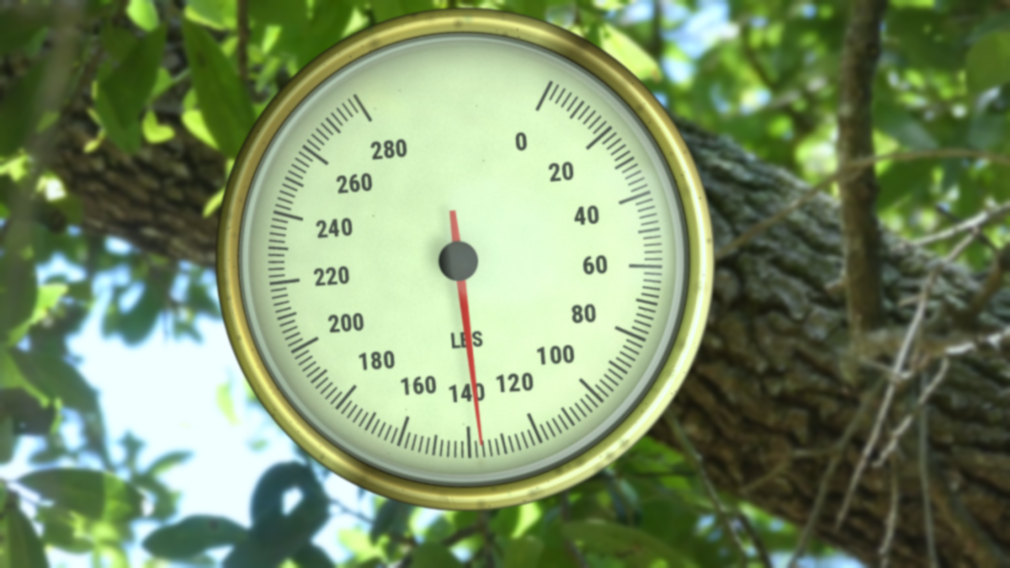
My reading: 136 lb
